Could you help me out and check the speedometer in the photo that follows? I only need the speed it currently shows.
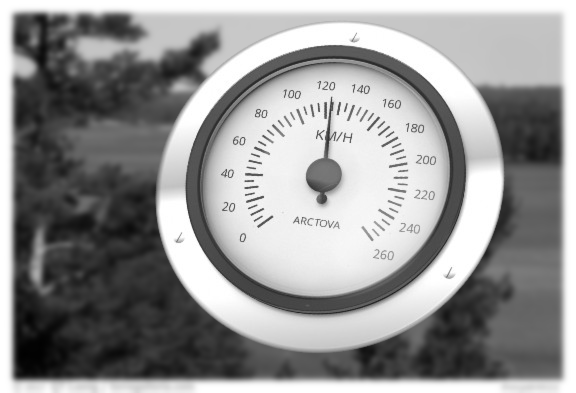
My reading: 125 km/h
